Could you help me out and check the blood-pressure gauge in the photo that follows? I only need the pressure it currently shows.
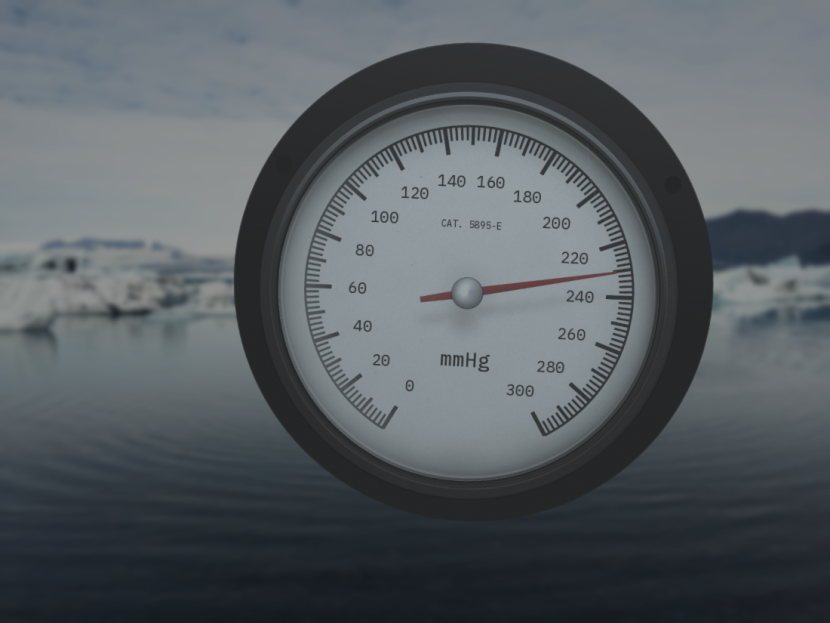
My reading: 230 mmHg
